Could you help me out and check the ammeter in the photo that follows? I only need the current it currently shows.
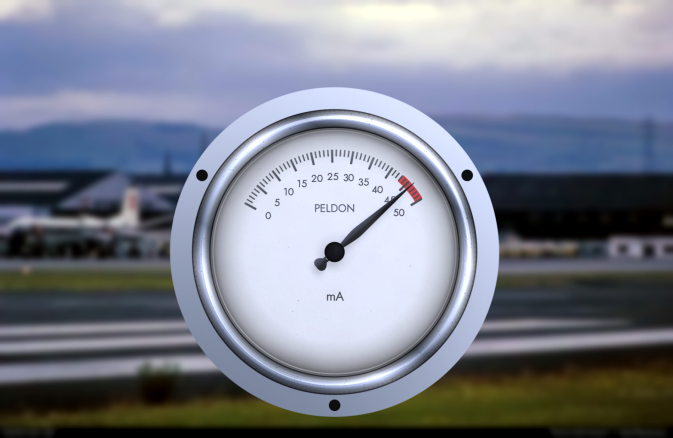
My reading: 46 mA
